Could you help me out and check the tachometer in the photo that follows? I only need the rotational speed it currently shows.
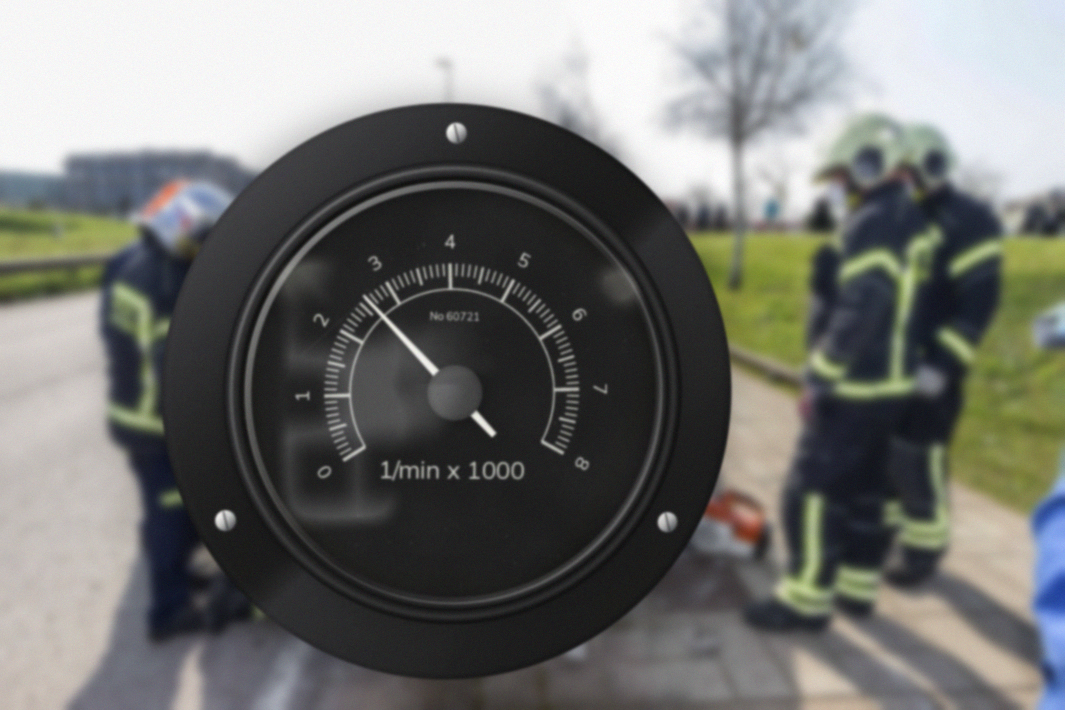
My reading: 2600 rpm
